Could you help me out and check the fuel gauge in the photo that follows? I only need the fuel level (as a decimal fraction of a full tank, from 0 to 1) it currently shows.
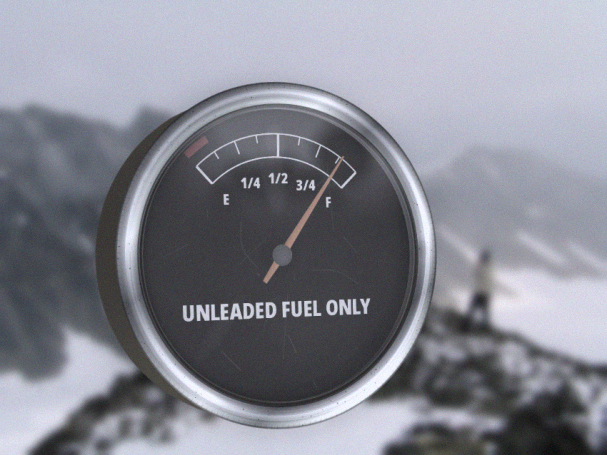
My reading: 0.875
